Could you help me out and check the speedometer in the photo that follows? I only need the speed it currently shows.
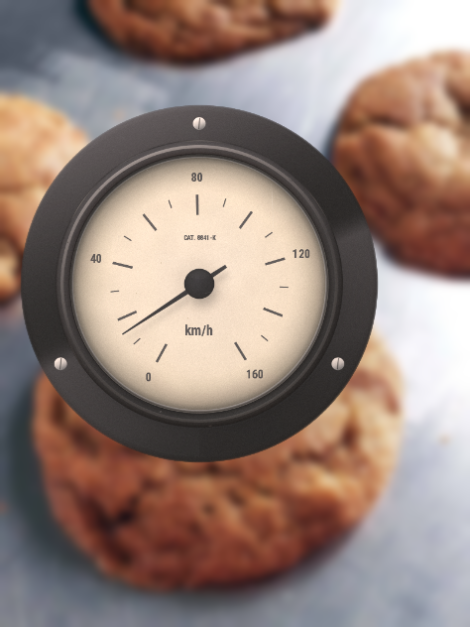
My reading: 15 km/h
